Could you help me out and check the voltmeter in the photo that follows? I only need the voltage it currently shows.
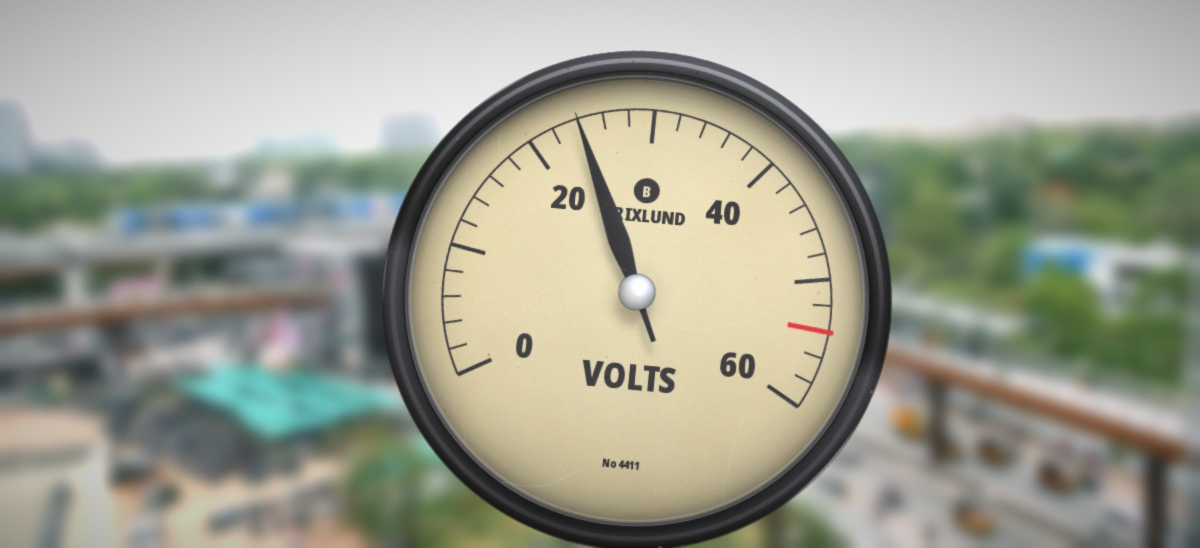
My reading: 24 V
